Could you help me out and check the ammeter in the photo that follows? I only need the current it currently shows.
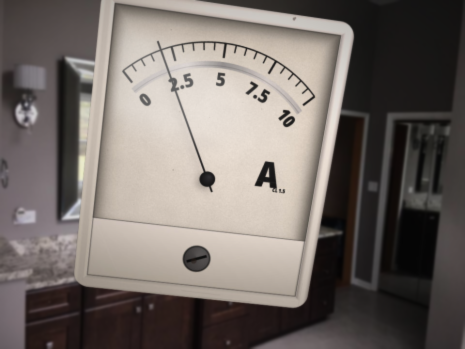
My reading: 2 A
